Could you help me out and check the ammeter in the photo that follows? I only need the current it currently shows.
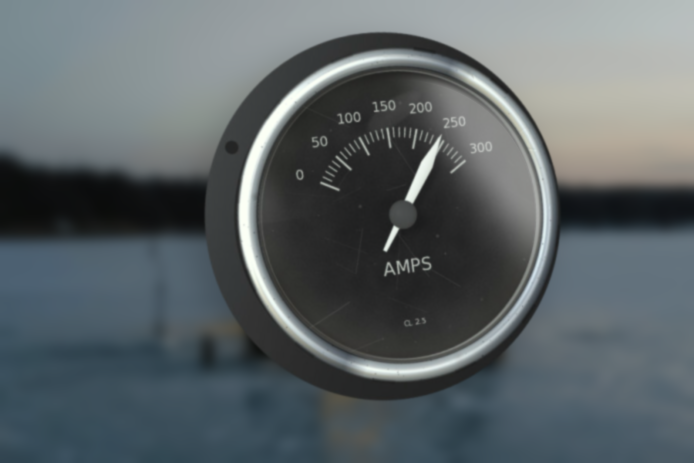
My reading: 240 A
